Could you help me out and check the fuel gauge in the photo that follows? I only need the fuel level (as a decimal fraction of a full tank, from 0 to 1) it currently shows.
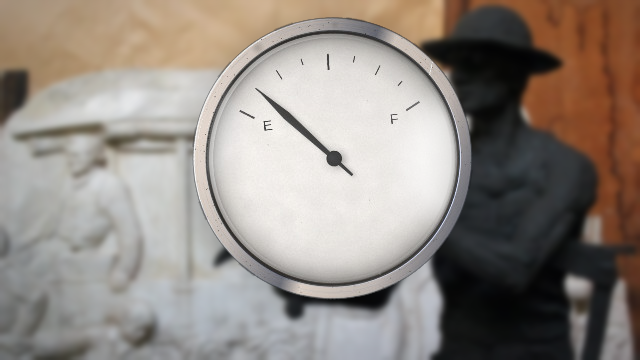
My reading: 0.125
